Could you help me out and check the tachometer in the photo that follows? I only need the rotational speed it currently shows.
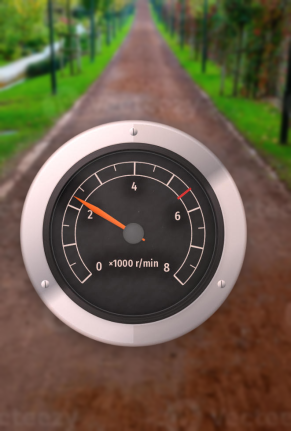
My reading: 2250 rpm
